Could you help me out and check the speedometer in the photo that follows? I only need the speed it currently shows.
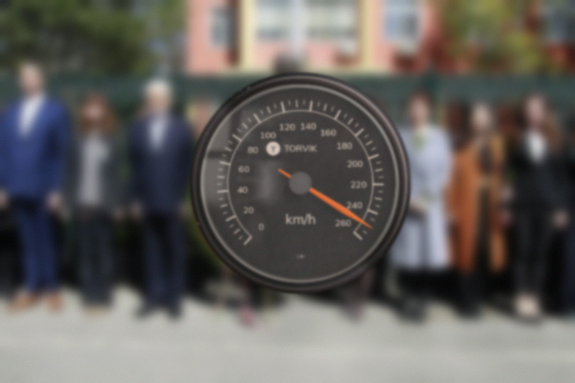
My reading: 250 km/h
